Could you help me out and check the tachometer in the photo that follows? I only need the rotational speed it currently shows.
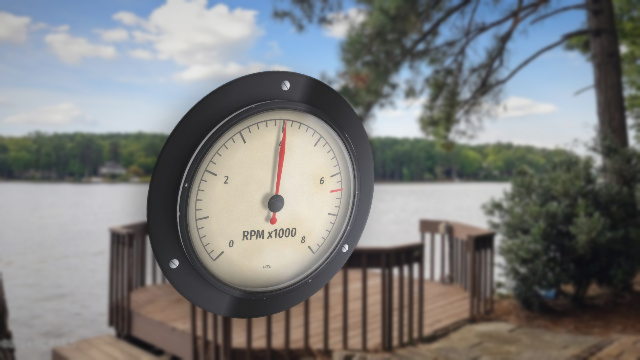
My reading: 4000 rpm
